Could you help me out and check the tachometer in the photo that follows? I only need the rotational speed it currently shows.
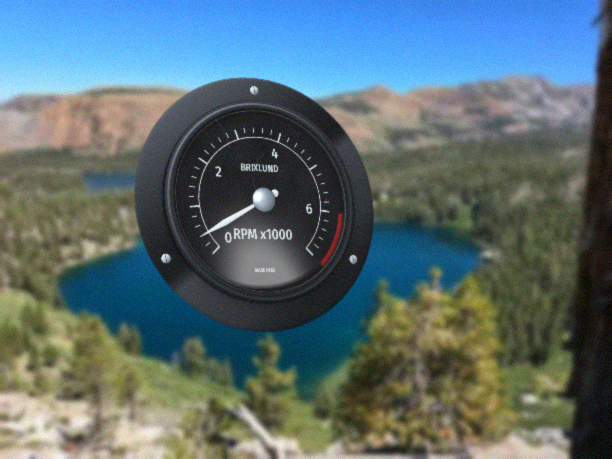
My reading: 400 rpm
